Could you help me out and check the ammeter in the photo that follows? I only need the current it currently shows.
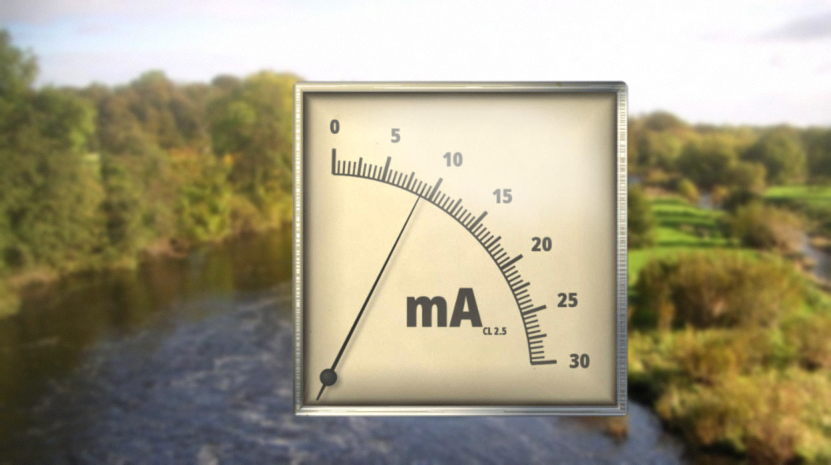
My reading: 9 mA
